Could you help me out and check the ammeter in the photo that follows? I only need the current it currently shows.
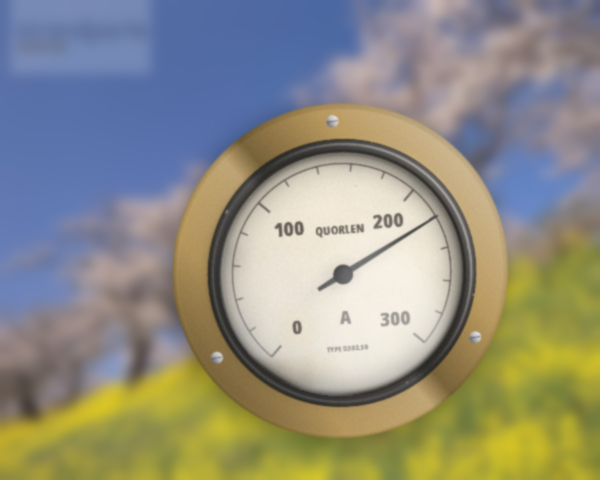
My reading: 220 A
